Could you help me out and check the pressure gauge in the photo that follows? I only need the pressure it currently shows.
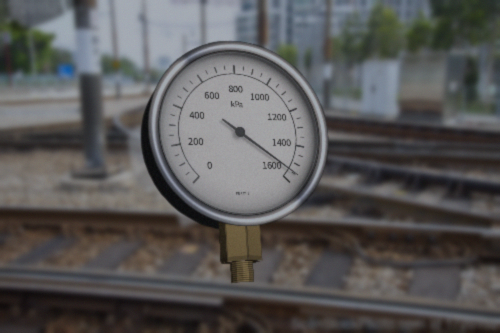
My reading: 1550 kPa
